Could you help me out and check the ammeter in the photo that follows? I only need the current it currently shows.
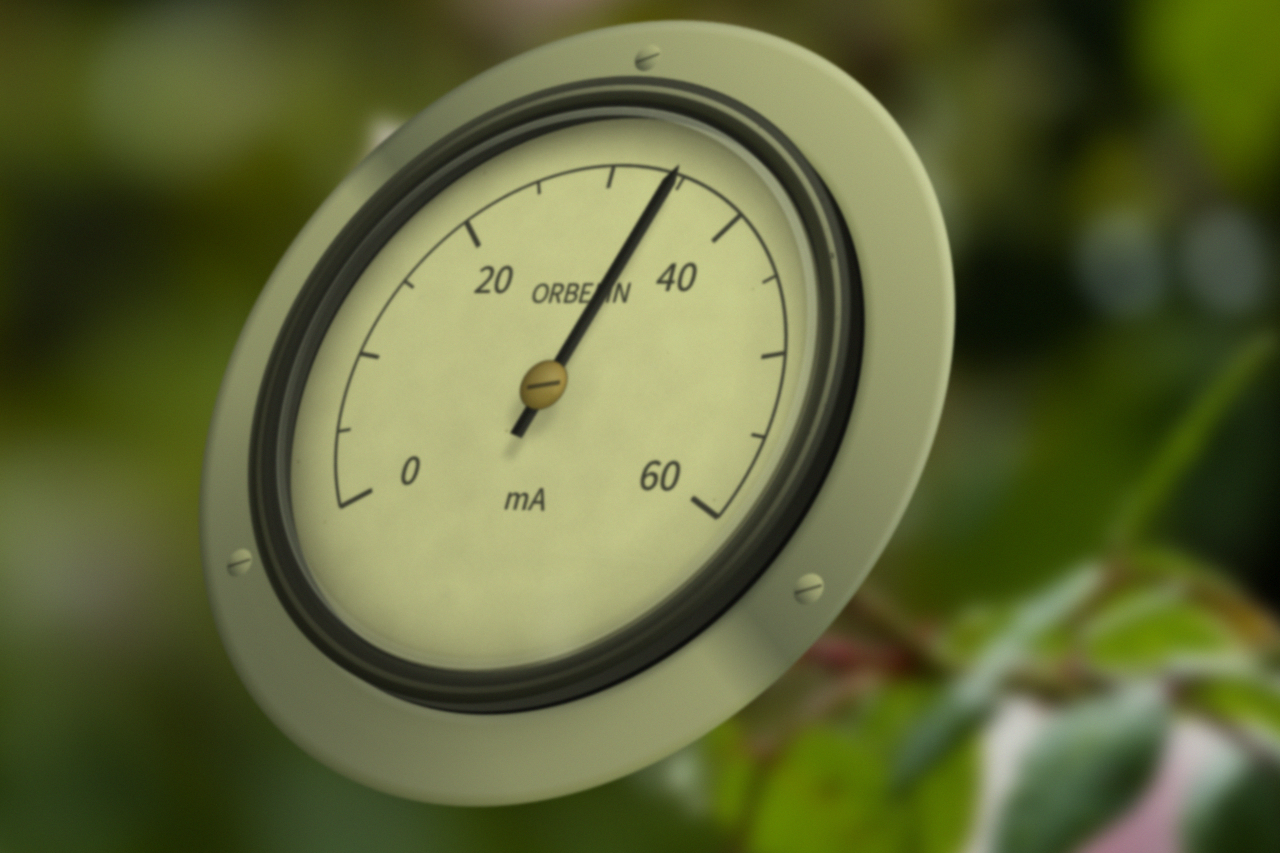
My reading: 35 mA
